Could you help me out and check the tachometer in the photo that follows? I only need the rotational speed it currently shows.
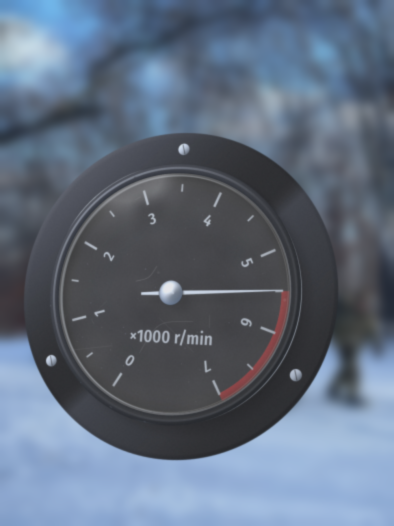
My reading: 5500 rpm
